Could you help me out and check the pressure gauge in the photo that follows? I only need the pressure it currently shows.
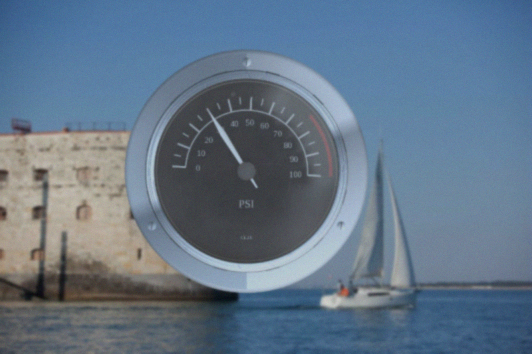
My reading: 30 psi
